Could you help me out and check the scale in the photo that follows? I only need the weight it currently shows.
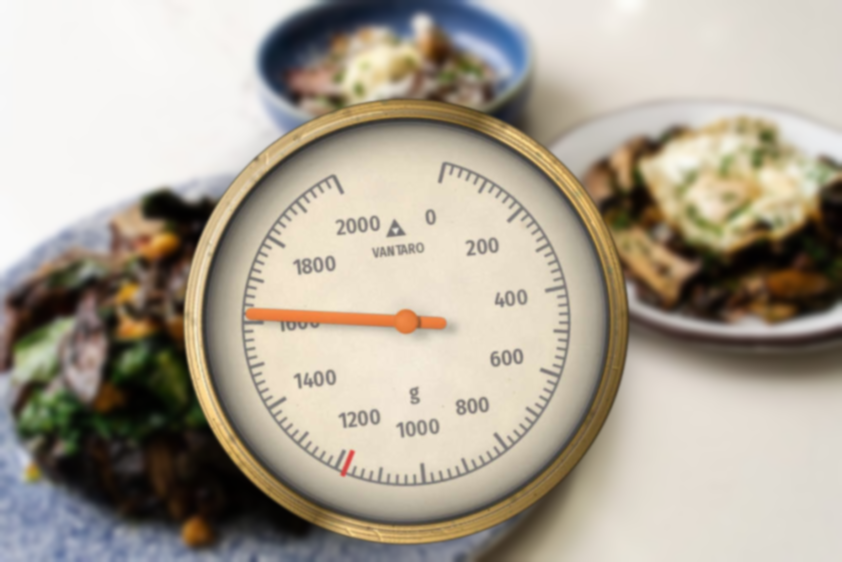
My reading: 1620 g
